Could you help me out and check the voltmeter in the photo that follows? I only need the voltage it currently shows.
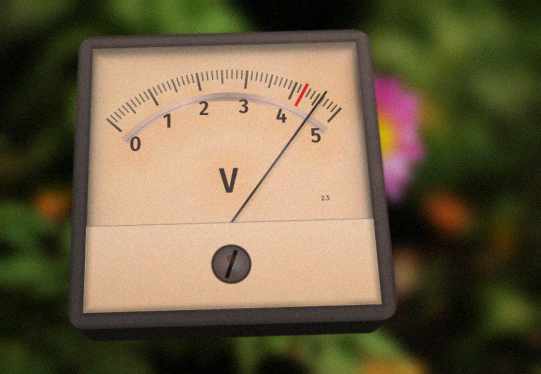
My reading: 4.6 V
